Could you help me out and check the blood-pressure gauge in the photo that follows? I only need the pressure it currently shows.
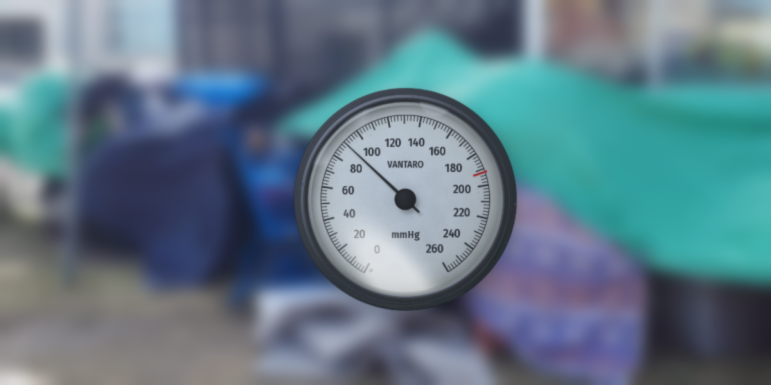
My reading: 90 mmHg
